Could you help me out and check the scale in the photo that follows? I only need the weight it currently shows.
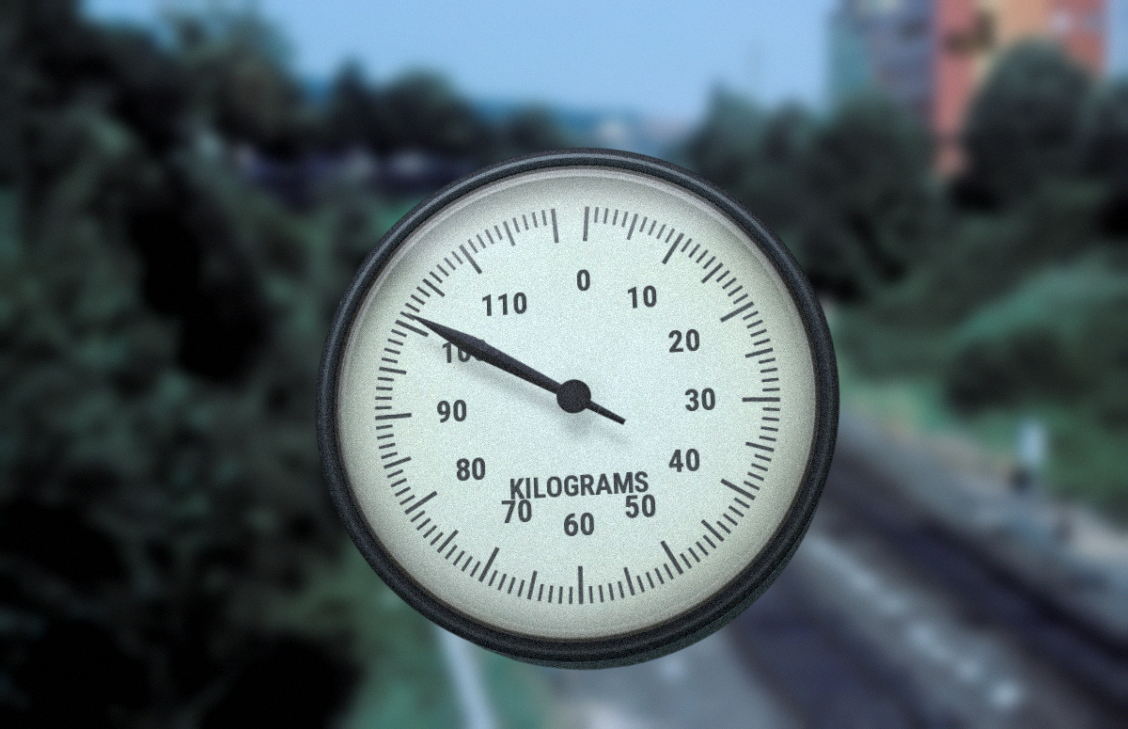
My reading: 101 kg
